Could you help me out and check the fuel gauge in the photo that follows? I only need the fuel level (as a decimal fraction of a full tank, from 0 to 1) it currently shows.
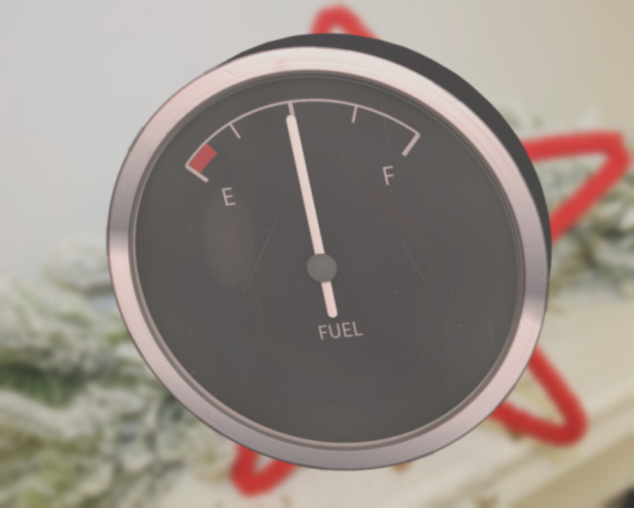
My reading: 0.5
